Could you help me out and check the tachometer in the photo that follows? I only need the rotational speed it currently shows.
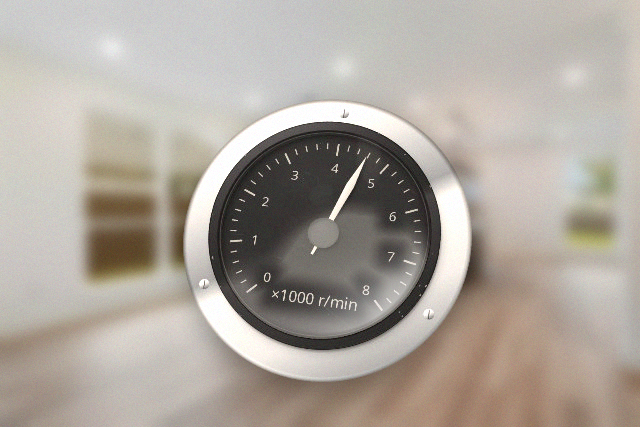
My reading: 4600 rpm
